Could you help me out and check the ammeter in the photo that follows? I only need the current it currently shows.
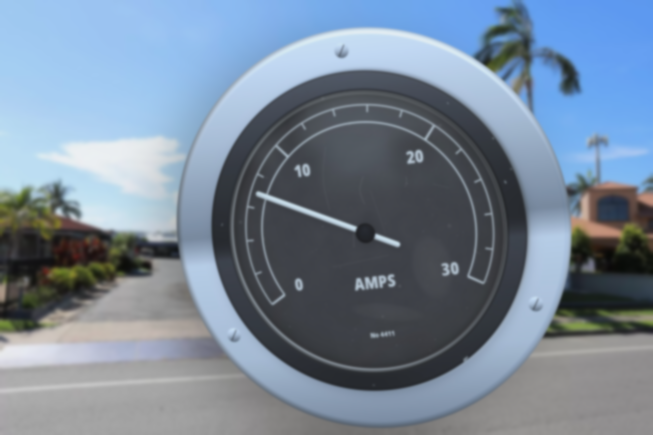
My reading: 7 A
